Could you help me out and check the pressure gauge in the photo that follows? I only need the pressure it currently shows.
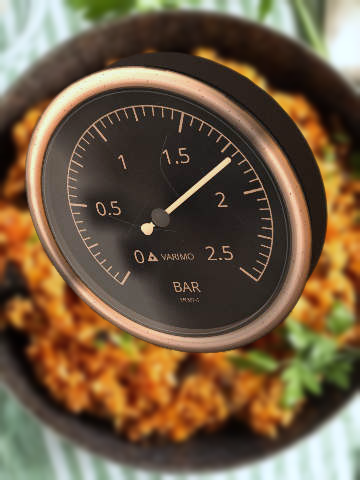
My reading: 1.8 bar
